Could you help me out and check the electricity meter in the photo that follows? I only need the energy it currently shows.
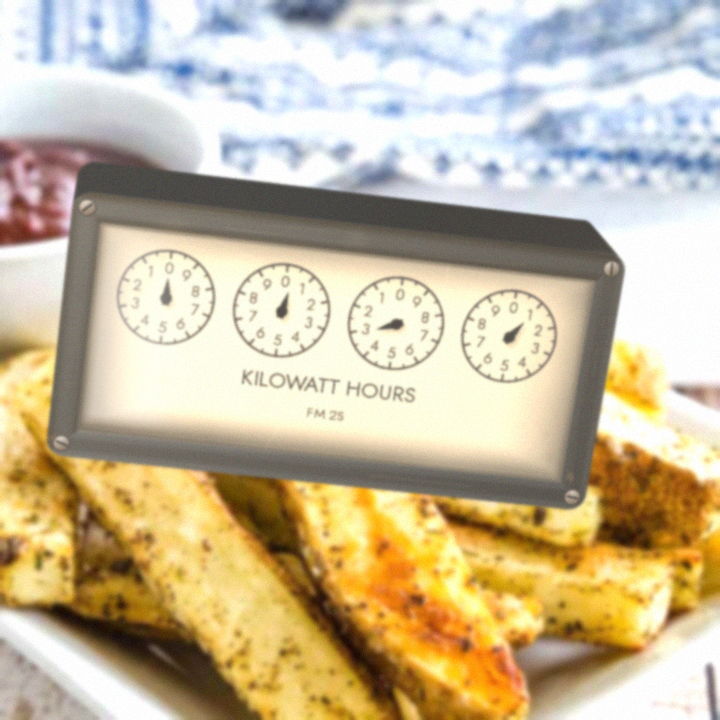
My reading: 31 kWh
